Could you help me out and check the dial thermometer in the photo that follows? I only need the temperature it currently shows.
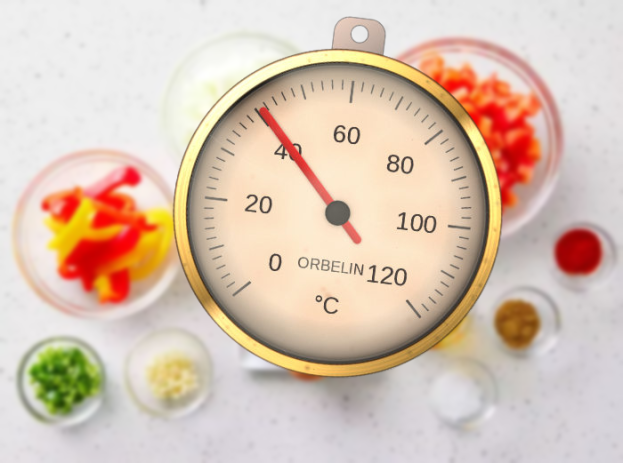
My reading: 41 °C
